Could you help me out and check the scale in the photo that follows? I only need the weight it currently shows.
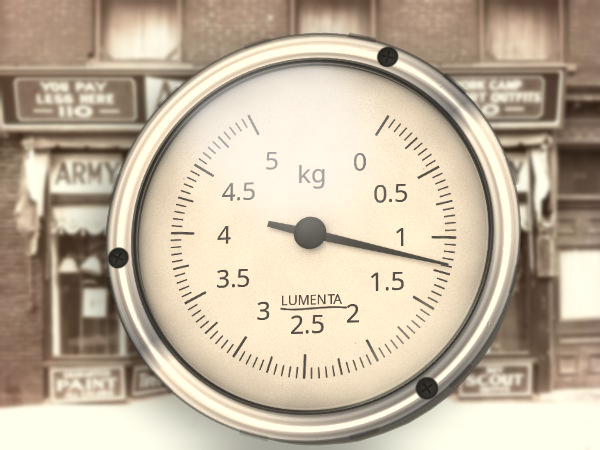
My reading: 1.2 kg
